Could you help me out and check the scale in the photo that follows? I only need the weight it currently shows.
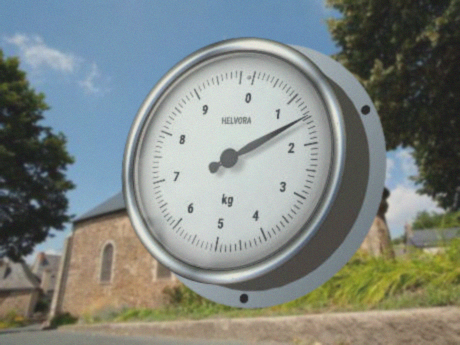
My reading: 1.5 kg
